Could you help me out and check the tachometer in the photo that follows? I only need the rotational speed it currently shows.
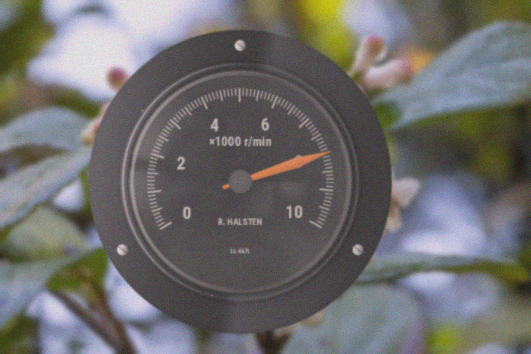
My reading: 8000 rpm
